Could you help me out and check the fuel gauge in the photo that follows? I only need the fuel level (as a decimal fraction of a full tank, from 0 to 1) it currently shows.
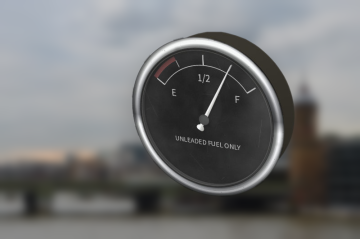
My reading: 0.75
